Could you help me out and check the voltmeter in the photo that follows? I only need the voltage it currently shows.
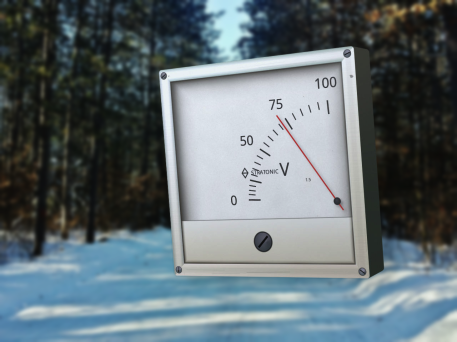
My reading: 72.5 V
